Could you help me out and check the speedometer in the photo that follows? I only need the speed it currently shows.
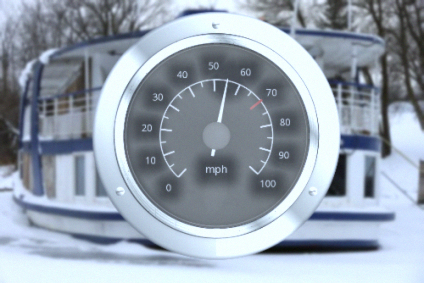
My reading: 55 mph
